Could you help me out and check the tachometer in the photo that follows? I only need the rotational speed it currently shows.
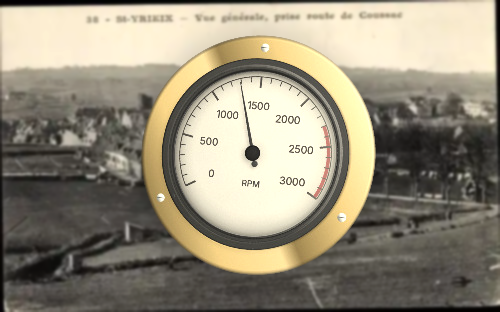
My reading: 1300 rpm
